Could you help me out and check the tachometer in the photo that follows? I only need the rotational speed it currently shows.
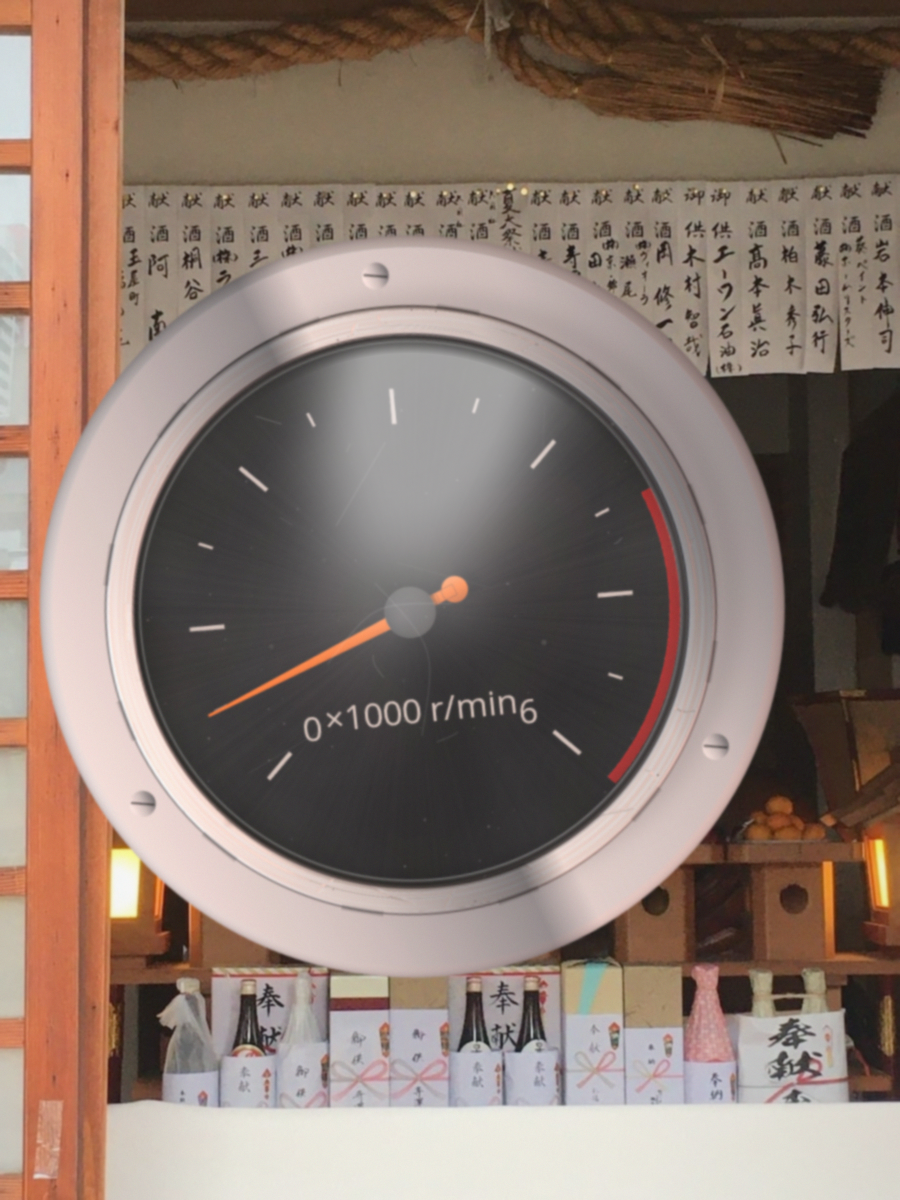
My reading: 500 rpm
